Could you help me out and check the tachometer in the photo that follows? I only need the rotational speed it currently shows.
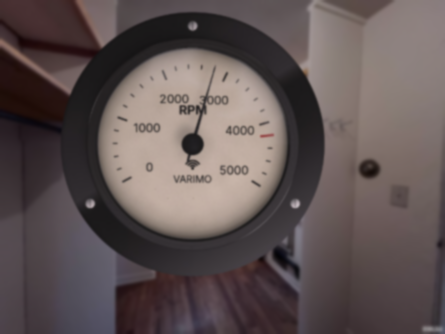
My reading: 2800 rpm
